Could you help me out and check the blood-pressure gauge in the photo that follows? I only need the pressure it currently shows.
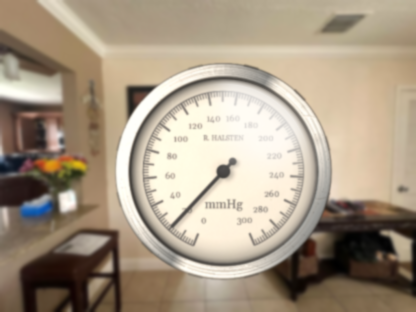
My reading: 20 mmHg
